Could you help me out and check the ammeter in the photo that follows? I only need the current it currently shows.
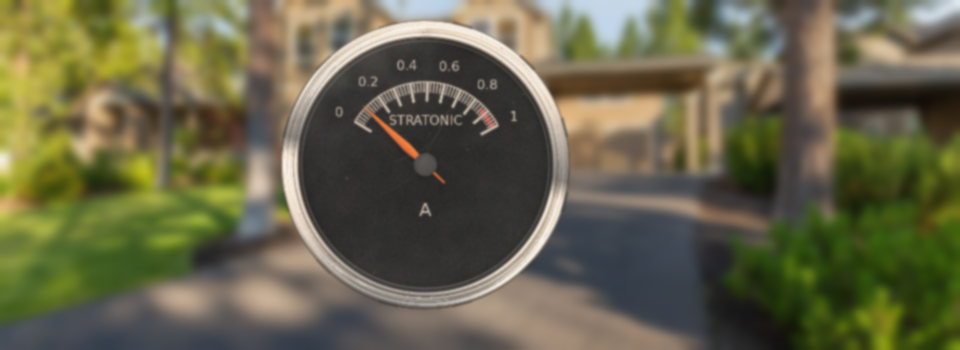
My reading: 0.1 A
